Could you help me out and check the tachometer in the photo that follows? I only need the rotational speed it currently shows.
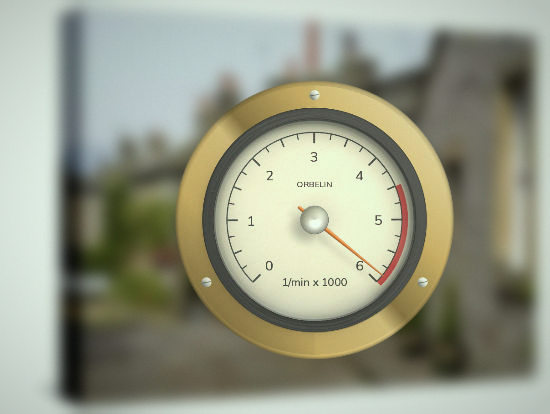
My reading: 5875 rpm
